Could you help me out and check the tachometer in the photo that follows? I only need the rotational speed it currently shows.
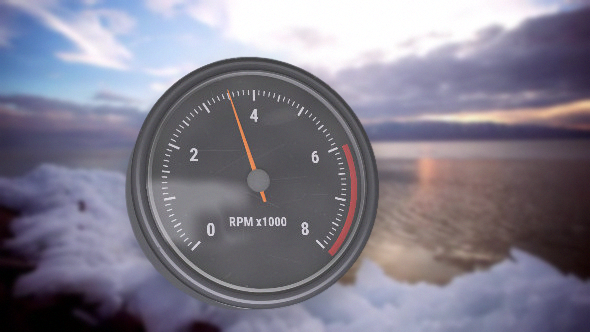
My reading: 3500 rpm
